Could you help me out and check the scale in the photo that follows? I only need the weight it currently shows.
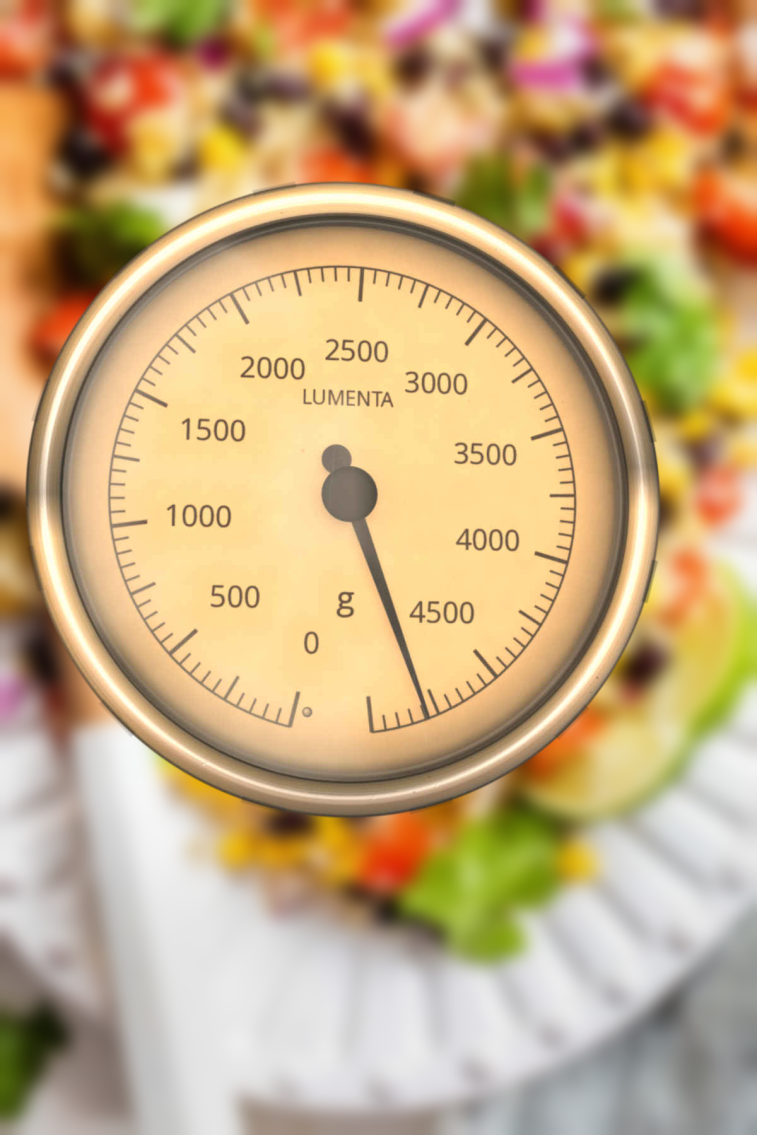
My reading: 4800 g
